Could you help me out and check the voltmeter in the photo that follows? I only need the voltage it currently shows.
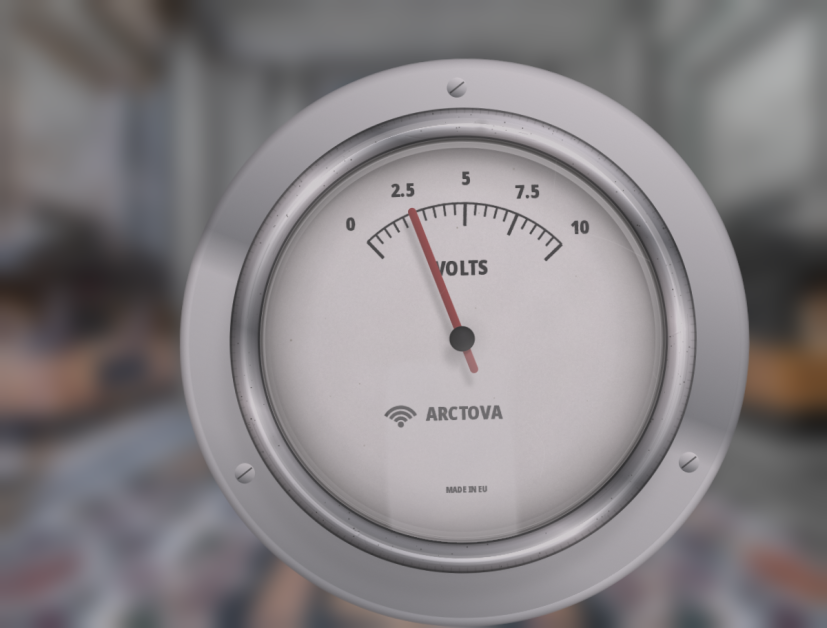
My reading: 2.5 V
